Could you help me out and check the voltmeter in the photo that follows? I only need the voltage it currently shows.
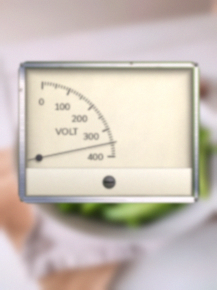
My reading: 350 V
